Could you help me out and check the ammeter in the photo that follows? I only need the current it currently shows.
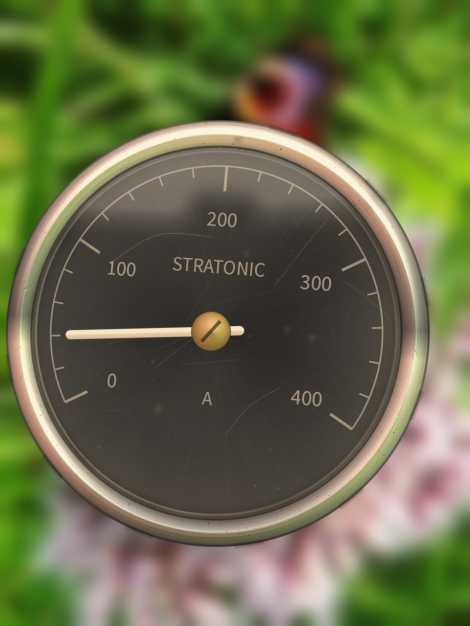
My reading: 40 A
